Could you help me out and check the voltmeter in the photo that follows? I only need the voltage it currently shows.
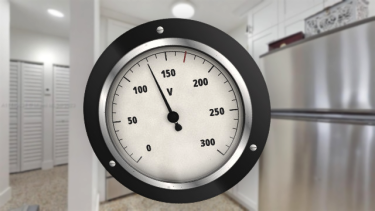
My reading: 130 V
